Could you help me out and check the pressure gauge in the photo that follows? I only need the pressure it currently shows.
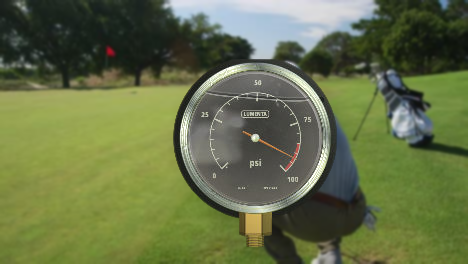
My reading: 92.5 psi
